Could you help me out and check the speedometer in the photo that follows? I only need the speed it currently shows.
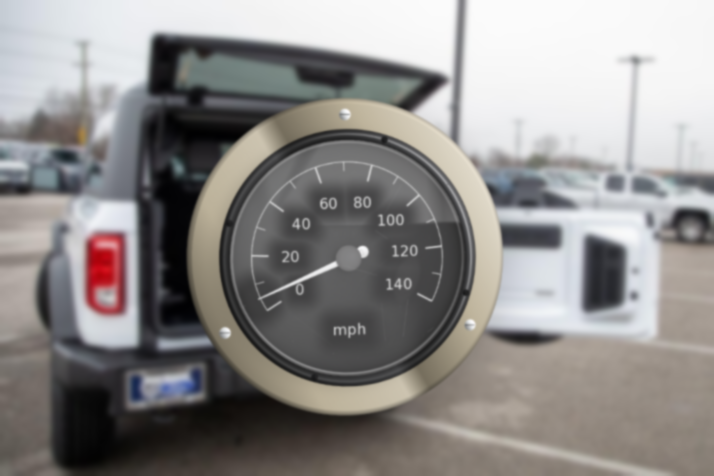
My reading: 5 mph
